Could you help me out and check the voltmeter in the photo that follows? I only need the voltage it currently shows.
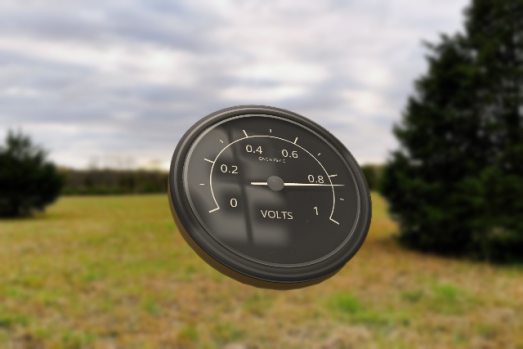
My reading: 0.85 V
